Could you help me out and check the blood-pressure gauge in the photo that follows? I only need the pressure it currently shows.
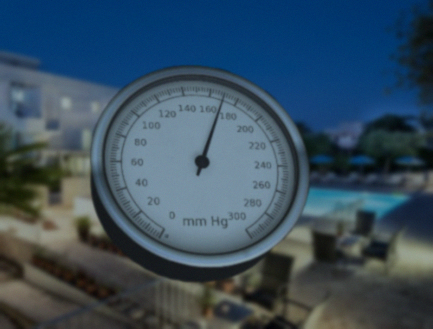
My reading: 170 mmHg
